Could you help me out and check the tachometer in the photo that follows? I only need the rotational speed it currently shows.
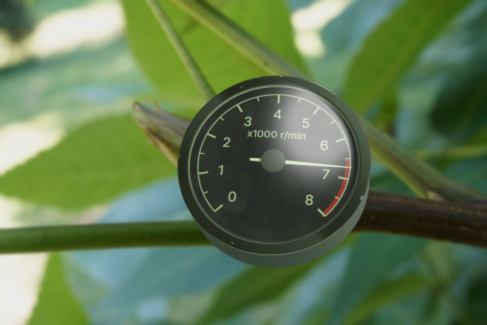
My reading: 6750 rpm
